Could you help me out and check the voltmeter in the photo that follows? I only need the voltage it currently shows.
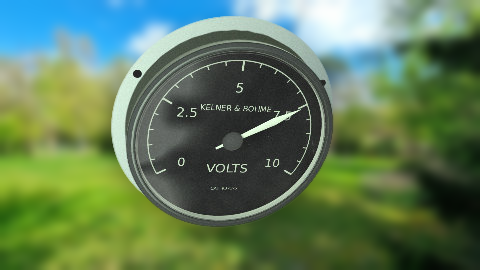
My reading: 7.5 V
